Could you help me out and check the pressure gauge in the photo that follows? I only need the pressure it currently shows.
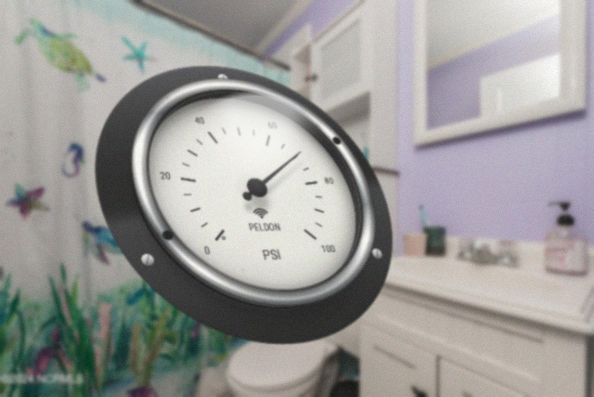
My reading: 70 psi
